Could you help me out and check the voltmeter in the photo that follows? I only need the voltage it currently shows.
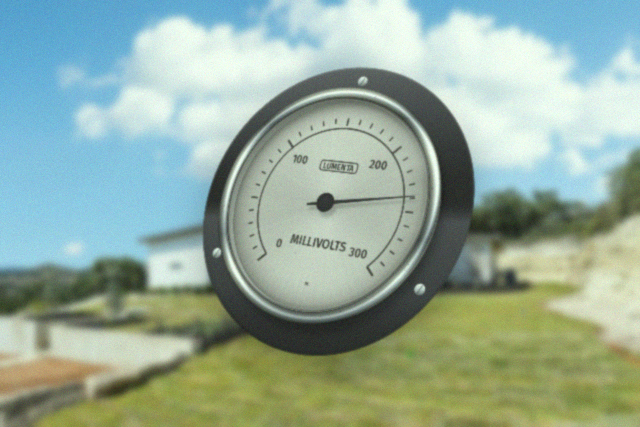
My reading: 240 mV
